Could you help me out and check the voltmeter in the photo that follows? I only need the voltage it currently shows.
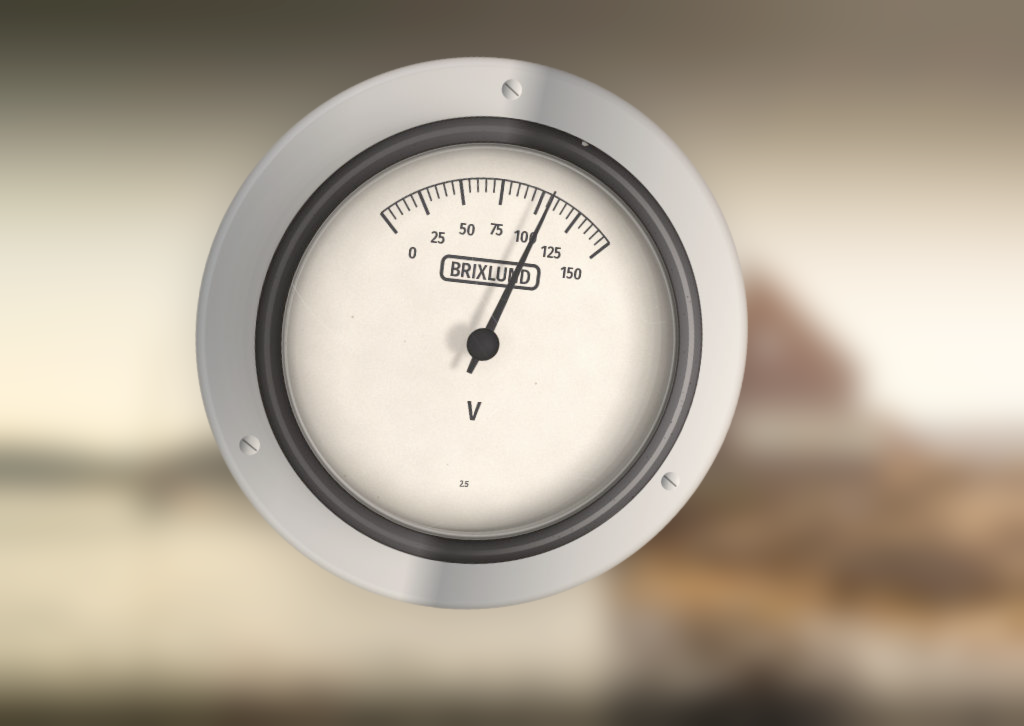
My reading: 105 V
